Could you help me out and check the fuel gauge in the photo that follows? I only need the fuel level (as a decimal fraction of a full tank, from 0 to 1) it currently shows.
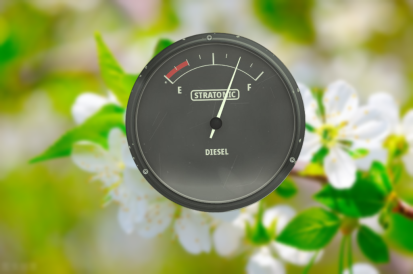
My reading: 0.75
